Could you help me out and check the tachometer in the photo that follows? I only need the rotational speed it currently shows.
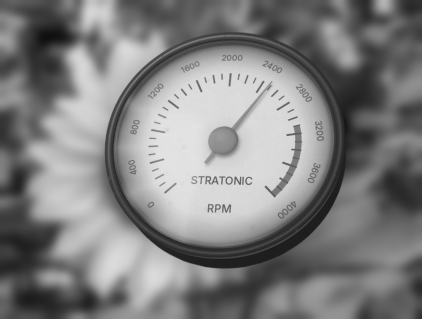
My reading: 2500 rpm
